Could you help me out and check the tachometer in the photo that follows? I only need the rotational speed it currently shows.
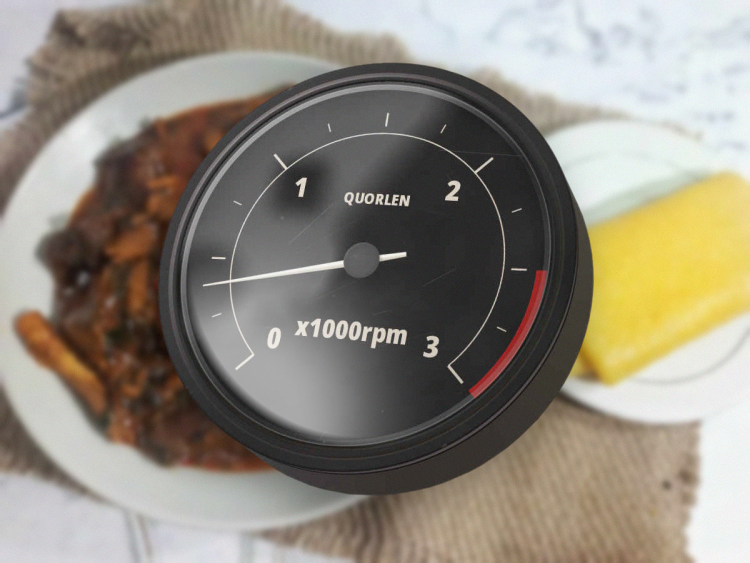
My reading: 375 rpm
